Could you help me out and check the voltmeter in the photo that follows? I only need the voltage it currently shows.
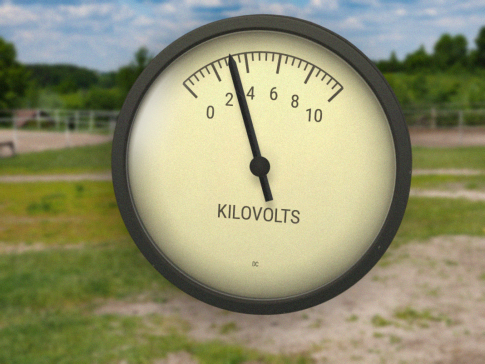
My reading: 3.2 kV
